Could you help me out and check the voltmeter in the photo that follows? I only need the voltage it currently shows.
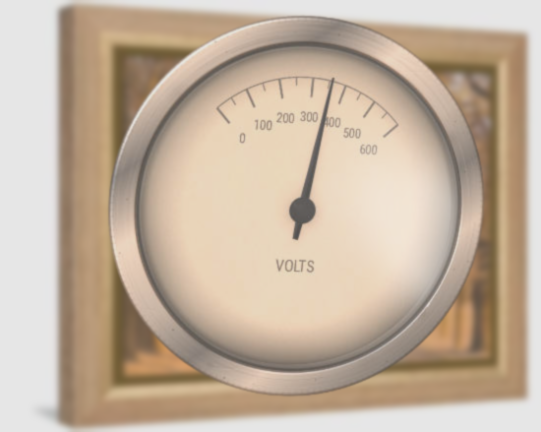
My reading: 350 V
